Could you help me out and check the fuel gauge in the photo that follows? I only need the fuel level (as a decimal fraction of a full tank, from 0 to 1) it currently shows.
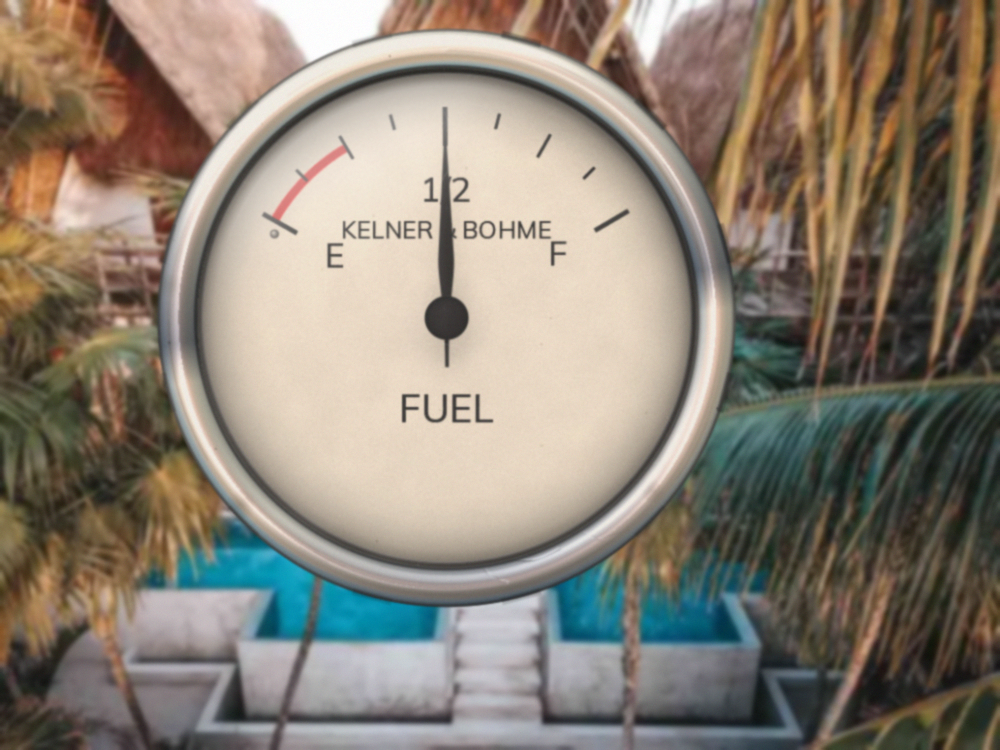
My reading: 0.5
